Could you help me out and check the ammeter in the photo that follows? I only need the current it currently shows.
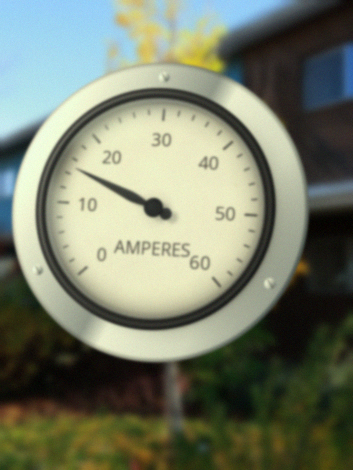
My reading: 15 A
